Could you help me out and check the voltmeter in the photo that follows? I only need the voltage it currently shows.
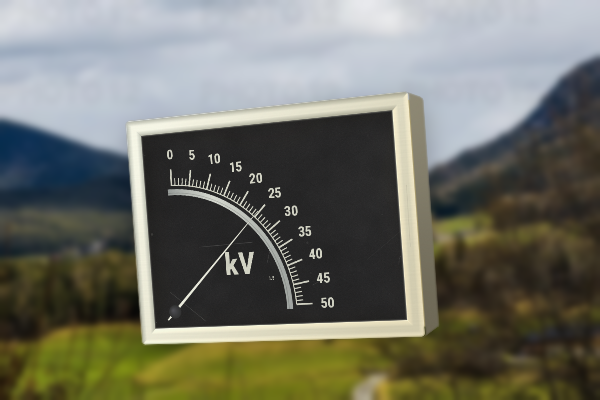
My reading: 25 kV
